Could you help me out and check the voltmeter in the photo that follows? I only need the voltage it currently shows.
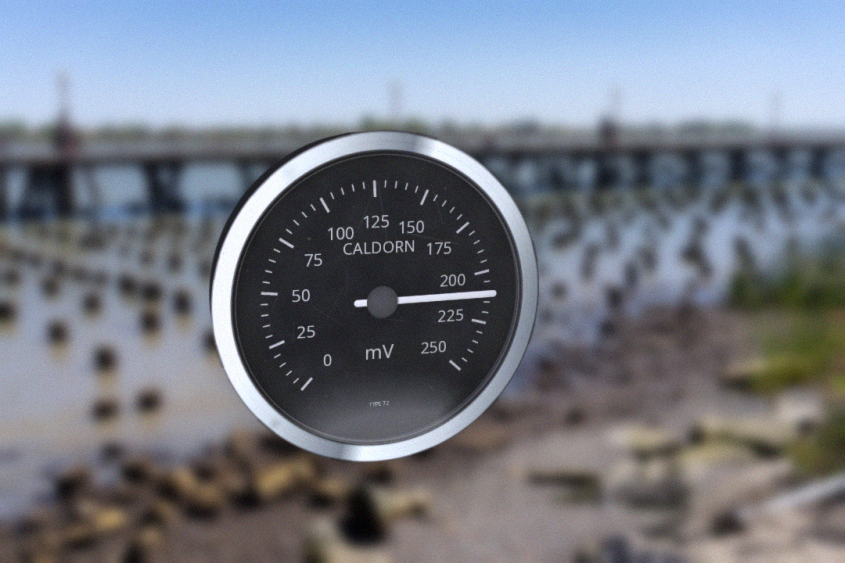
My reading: 210 mV
